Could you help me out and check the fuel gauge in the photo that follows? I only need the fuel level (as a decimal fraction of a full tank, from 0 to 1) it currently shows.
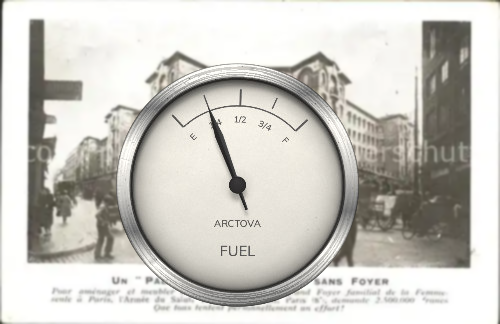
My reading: 0.25
